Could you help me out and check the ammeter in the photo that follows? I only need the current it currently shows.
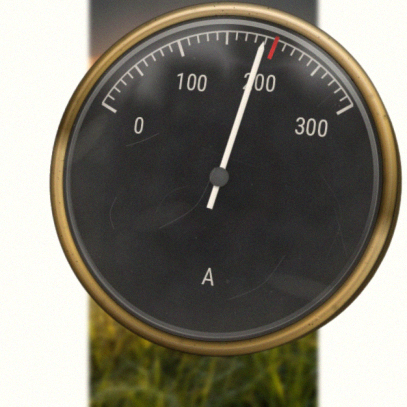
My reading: 190 A
